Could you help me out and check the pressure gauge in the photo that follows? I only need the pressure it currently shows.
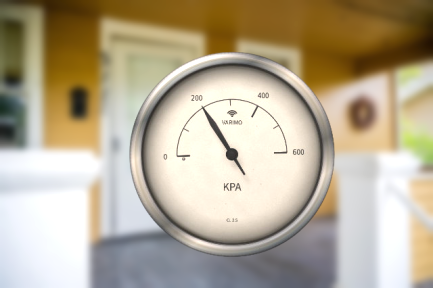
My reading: 200 kPa
